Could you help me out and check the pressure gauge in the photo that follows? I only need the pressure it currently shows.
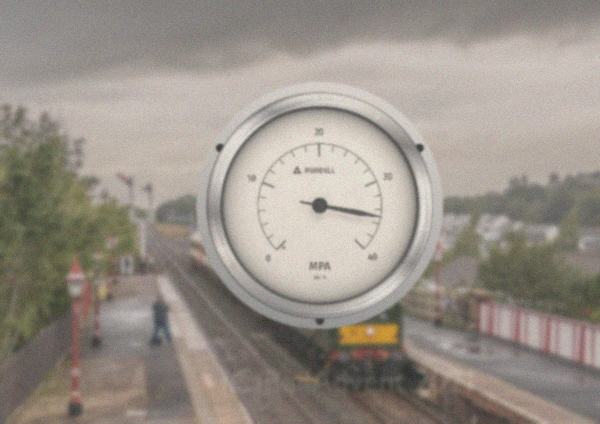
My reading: 35 MPa
